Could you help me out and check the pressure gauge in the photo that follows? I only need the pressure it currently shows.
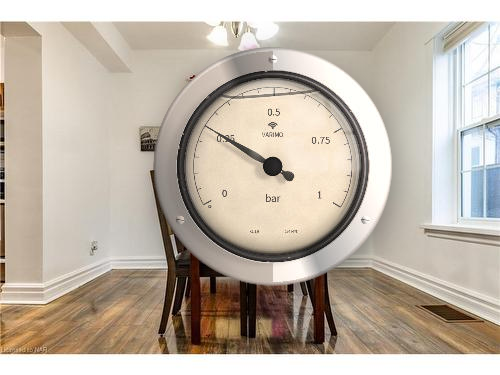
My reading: 0.25 bar
